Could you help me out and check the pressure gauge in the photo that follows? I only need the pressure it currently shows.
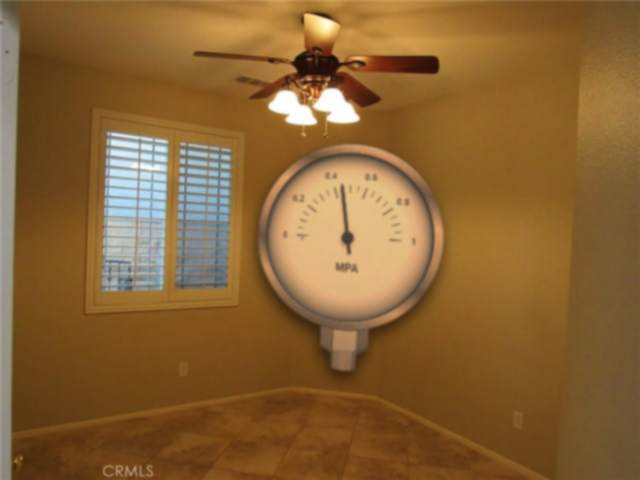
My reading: 0.45 MPa
